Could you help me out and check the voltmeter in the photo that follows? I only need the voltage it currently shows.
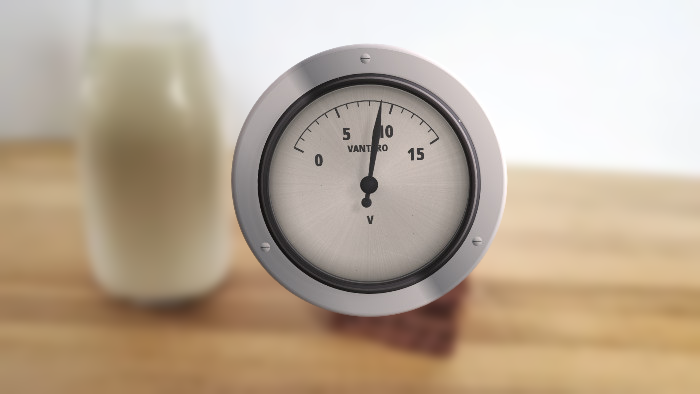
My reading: 9 V
